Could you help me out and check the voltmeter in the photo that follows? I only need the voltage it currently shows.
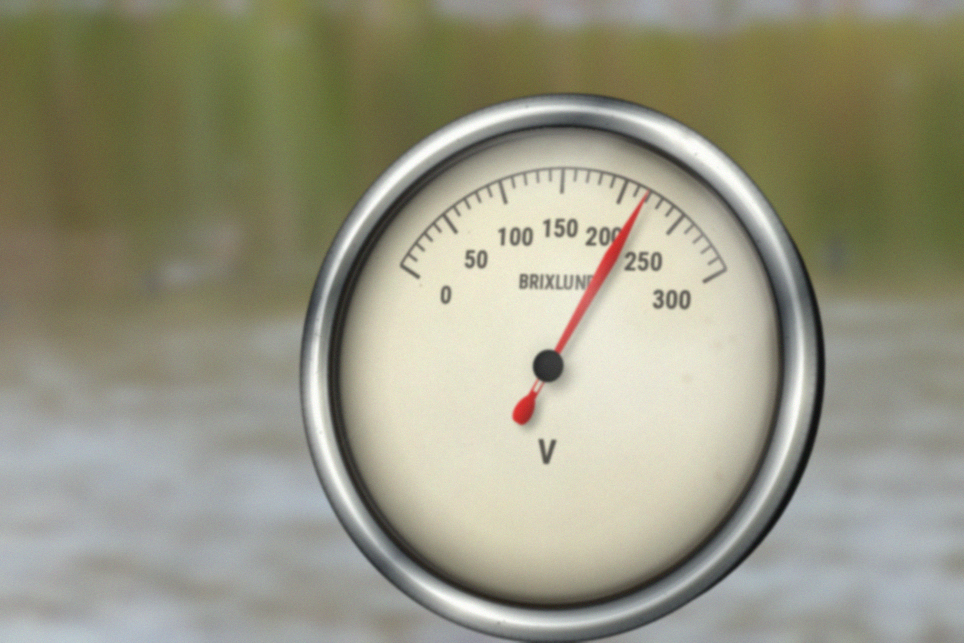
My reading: 220 V
